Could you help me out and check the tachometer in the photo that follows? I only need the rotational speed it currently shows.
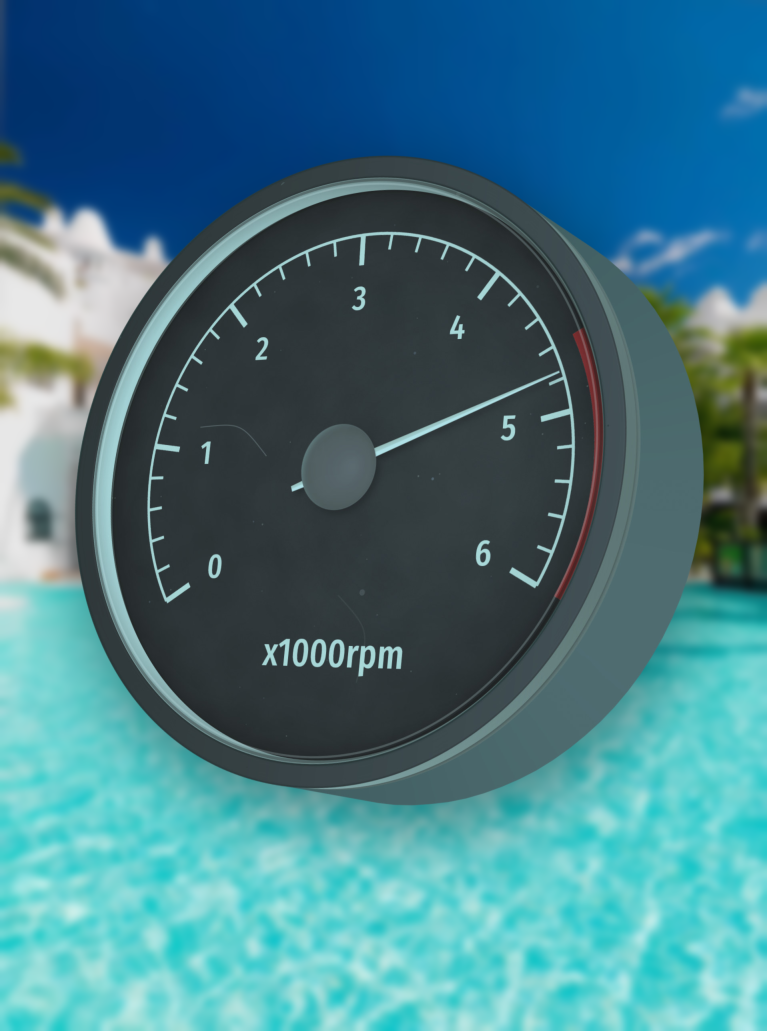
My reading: 4800 rpm
